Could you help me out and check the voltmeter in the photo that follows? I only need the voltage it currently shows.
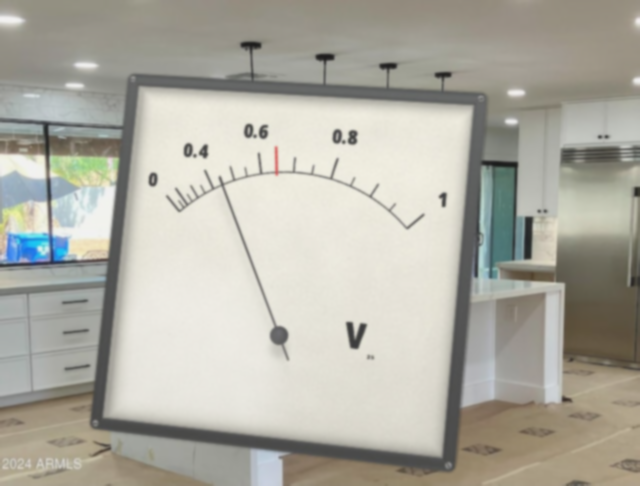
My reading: 0.45 V
